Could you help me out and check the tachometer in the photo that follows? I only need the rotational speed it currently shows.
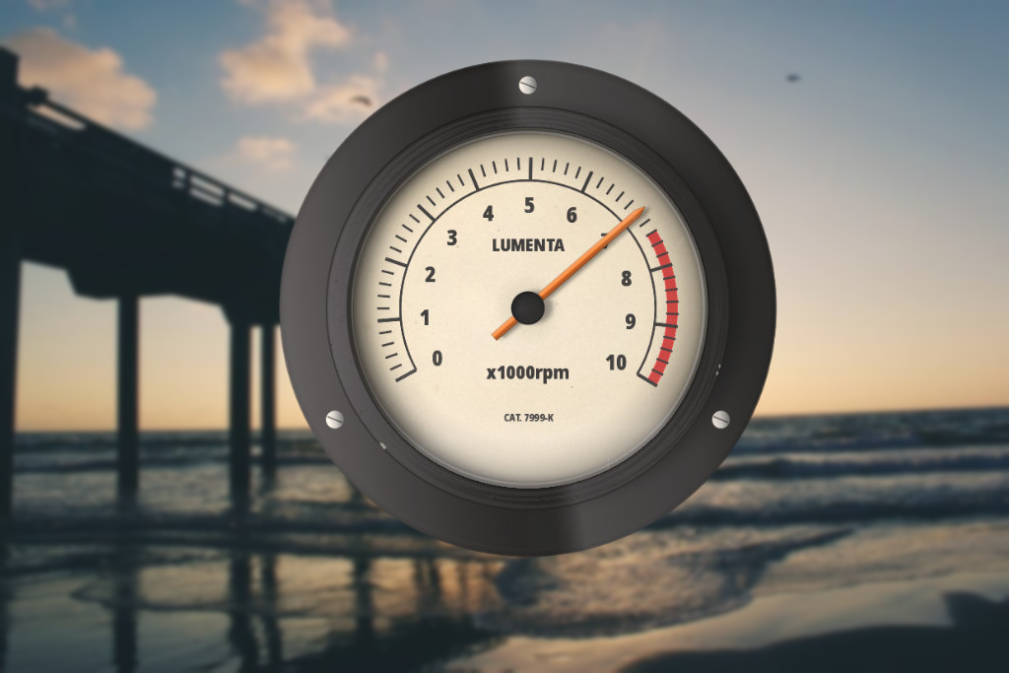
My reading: 7000 rpm
